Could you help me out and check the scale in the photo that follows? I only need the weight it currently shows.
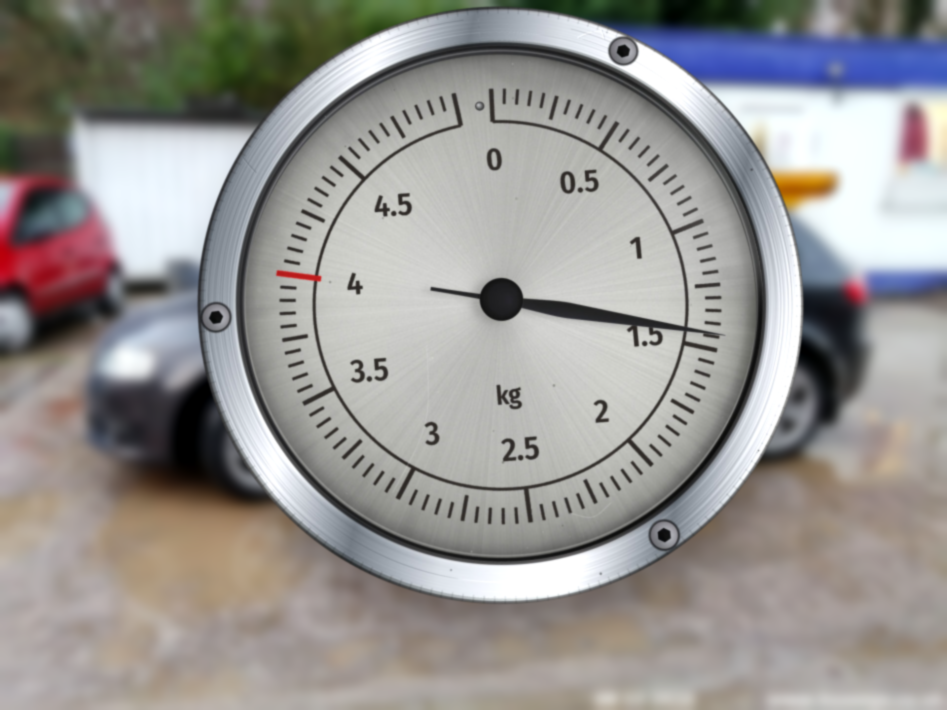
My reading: 1.45 kg
